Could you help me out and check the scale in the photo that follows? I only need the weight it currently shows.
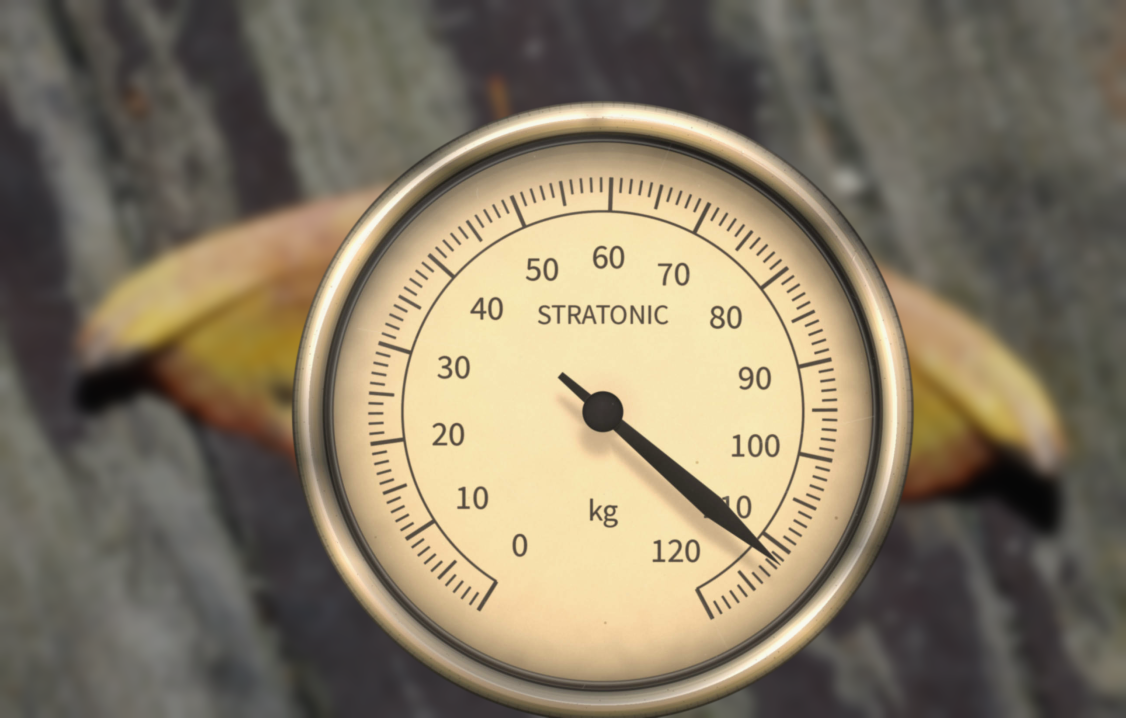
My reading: 111.5 kg
